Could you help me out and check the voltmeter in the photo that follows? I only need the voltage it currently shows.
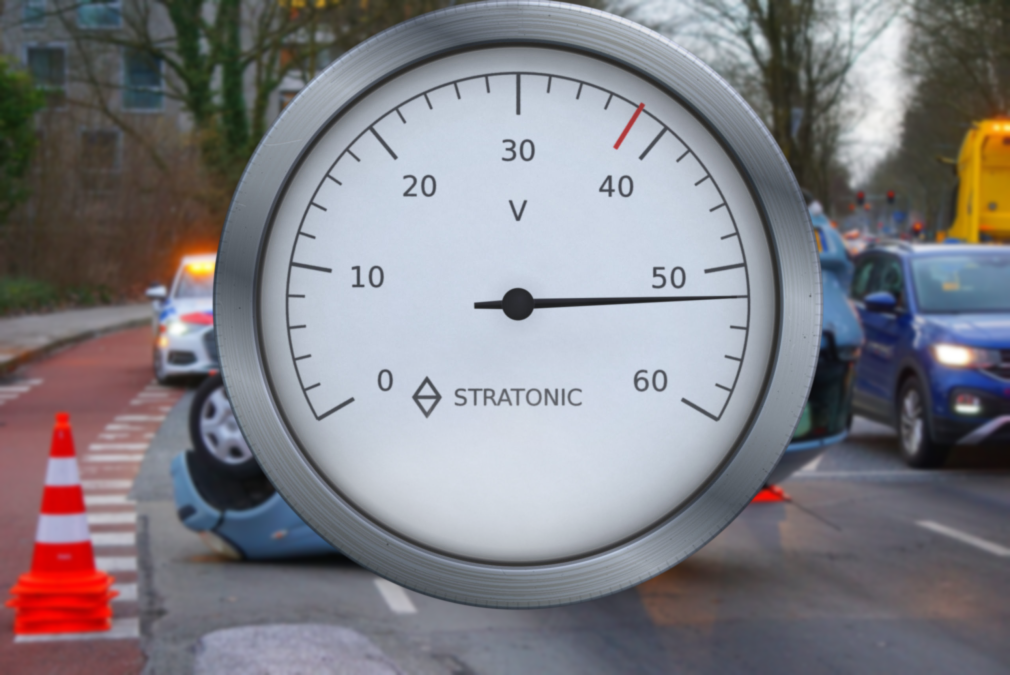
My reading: 52 V
